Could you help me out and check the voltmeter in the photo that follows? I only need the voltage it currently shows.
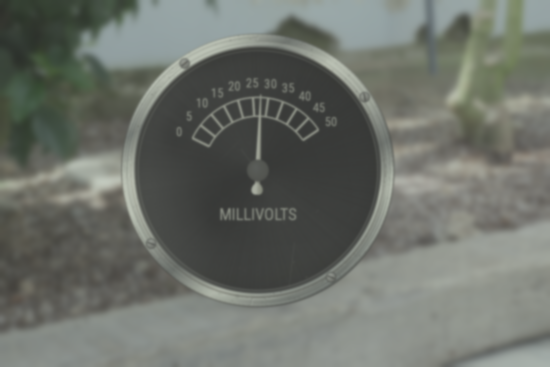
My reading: 27.5 mV
